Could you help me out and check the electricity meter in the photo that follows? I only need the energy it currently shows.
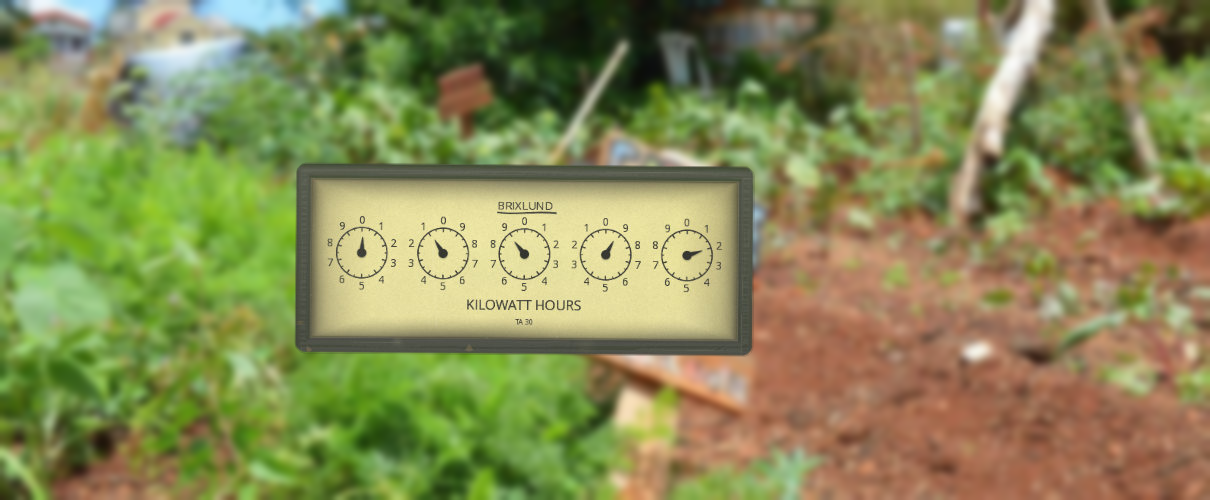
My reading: 892 kWh
